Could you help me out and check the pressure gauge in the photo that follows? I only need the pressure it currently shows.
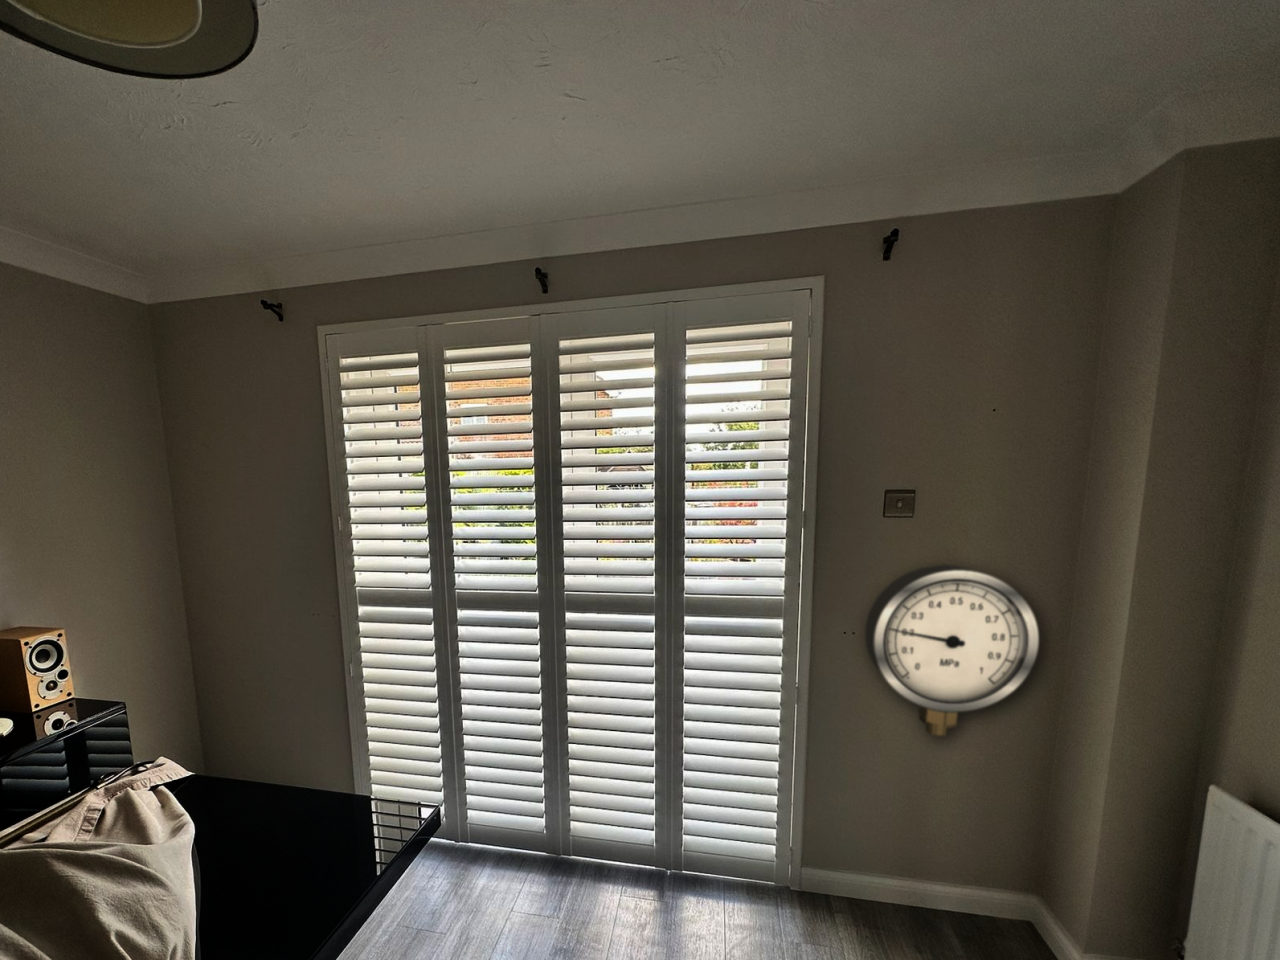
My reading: 0.2 MPa
